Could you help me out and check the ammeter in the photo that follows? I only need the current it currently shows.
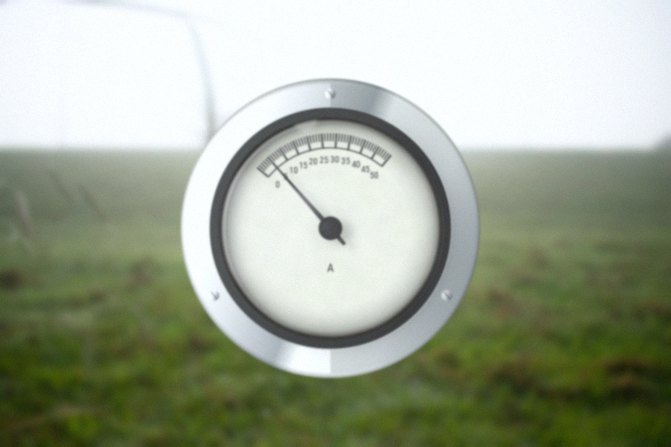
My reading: 5 A
